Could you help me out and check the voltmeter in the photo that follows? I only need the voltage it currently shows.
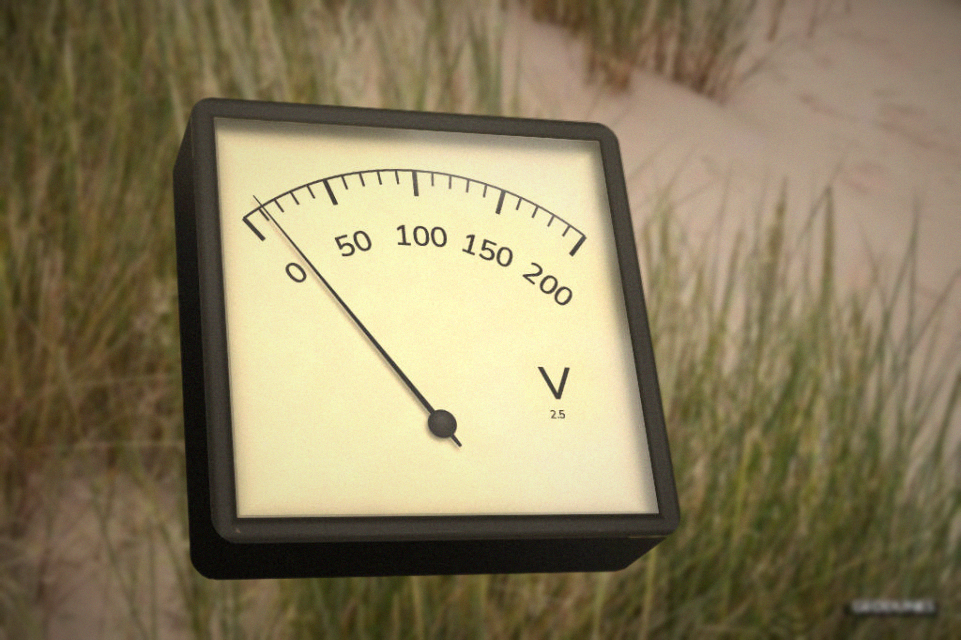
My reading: 10 V
